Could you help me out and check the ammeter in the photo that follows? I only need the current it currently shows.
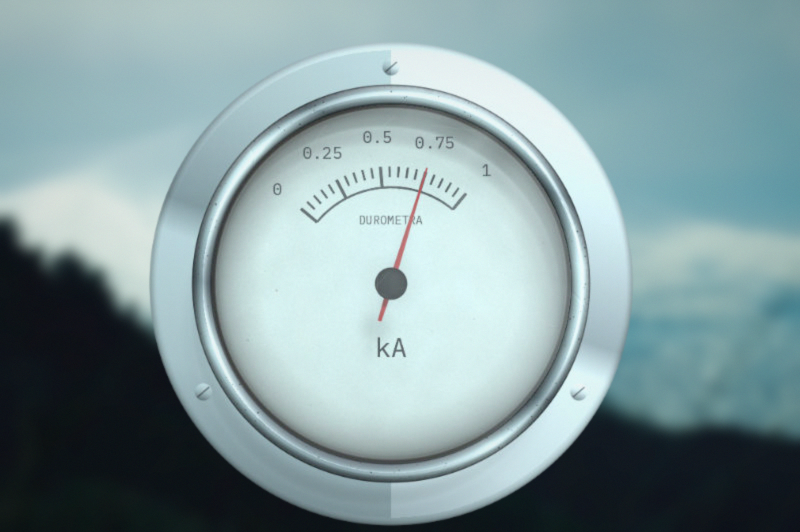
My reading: 0.75 kA
